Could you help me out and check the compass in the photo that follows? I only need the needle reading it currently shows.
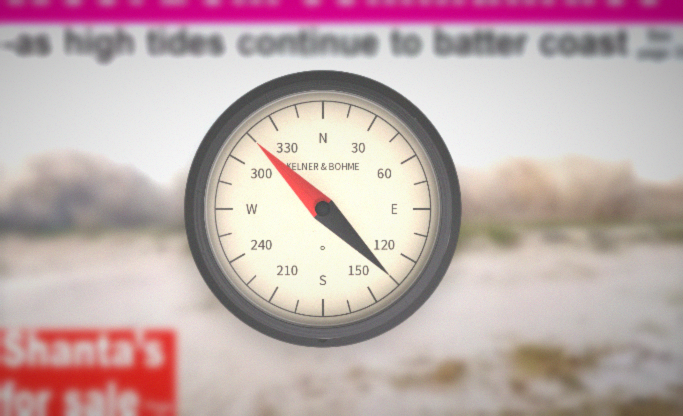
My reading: 315 °
